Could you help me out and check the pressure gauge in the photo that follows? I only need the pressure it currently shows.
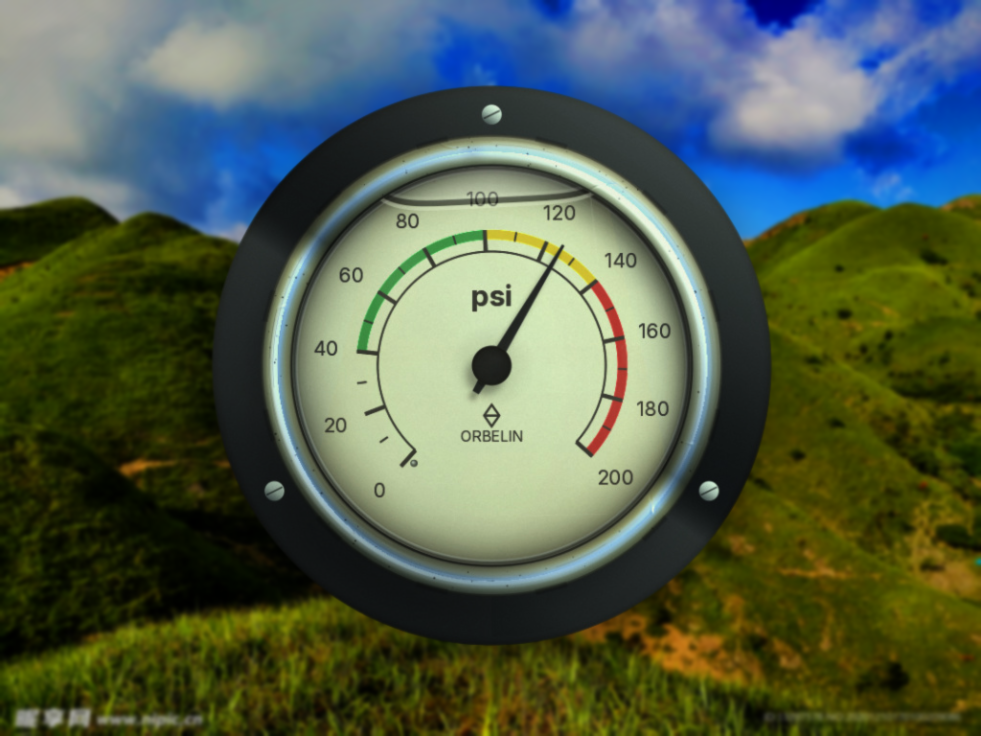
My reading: 125 psi
